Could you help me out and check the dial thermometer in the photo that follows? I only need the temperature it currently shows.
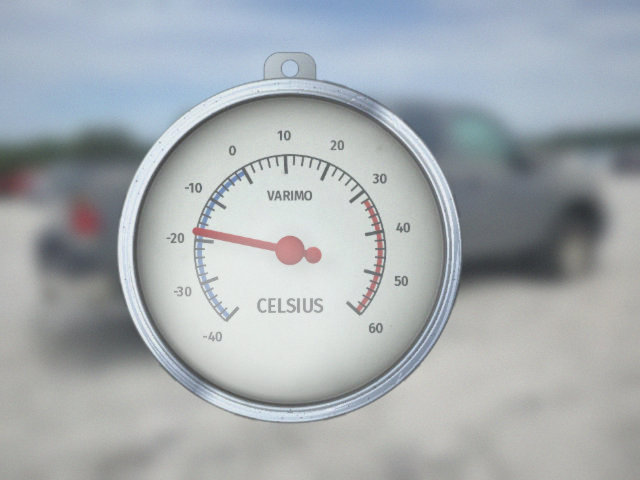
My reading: -18 °C
